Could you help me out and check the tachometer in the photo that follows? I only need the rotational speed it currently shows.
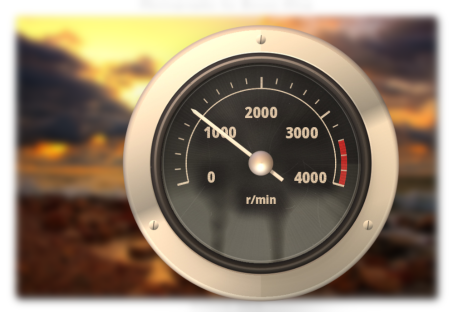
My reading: 1000 rpm
